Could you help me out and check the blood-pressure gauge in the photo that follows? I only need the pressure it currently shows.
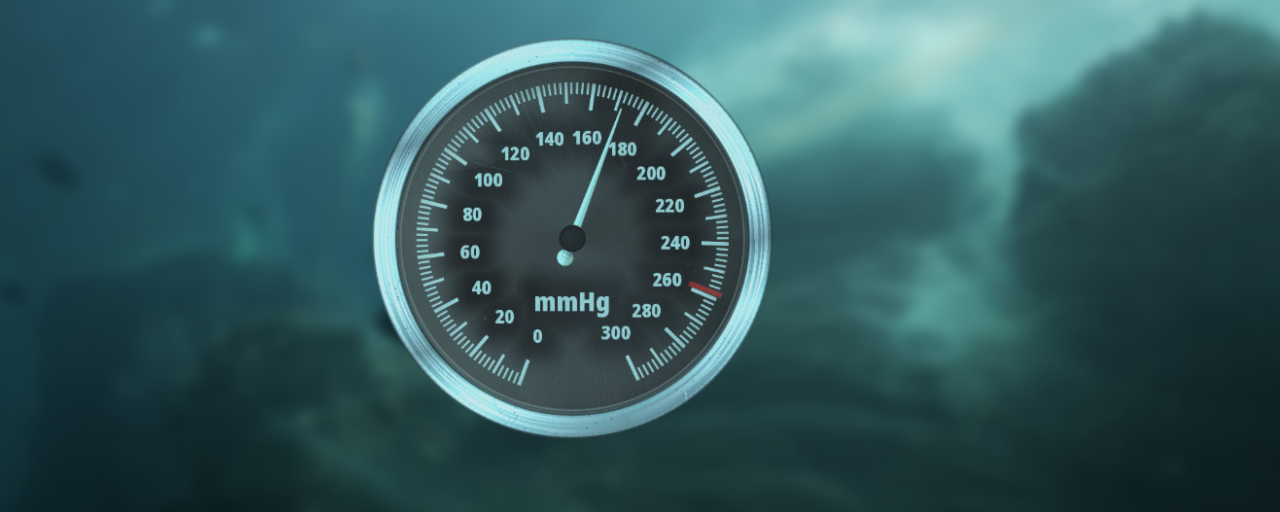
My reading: 172 mmHg
